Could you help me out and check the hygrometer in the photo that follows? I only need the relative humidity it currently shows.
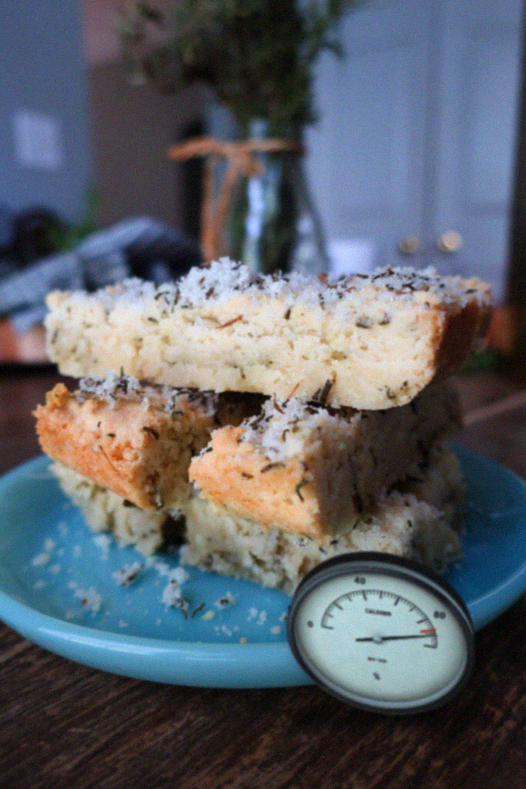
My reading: 90 %
